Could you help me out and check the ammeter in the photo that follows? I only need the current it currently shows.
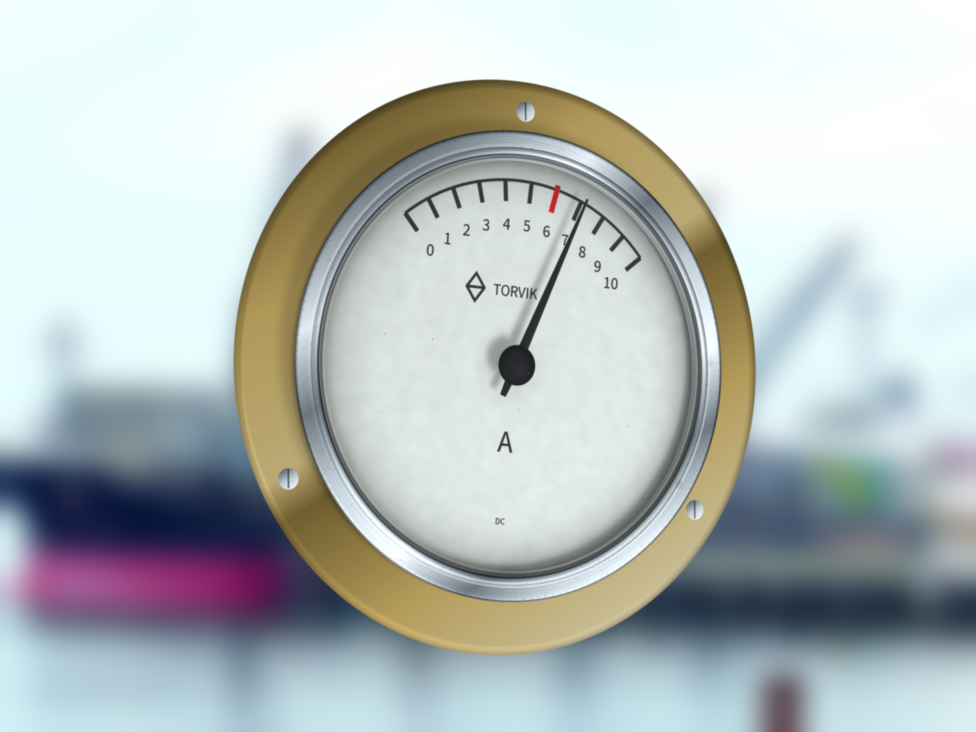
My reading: 7 A
